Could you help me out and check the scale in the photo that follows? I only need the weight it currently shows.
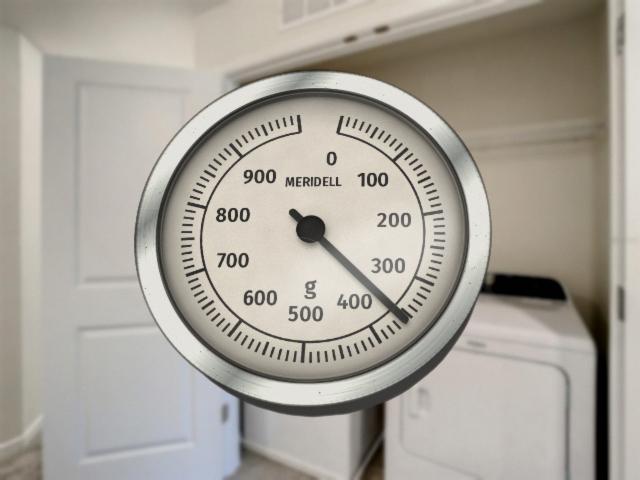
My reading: 360 g
